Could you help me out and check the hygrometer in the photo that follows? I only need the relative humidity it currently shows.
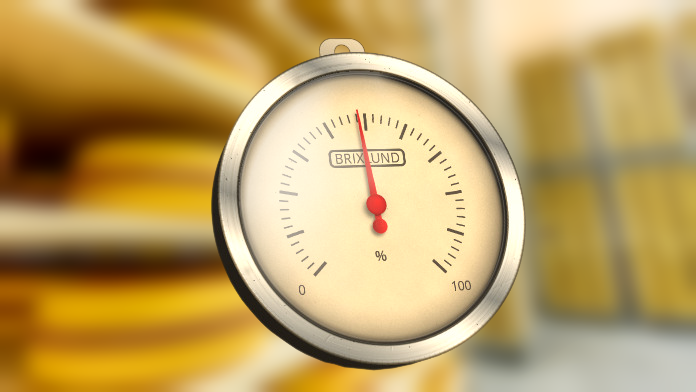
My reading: 48 %
